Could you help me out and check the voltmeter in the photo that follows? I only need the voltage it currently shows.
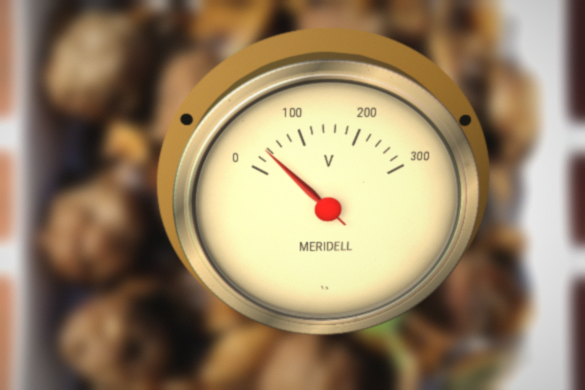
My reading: 40 V
